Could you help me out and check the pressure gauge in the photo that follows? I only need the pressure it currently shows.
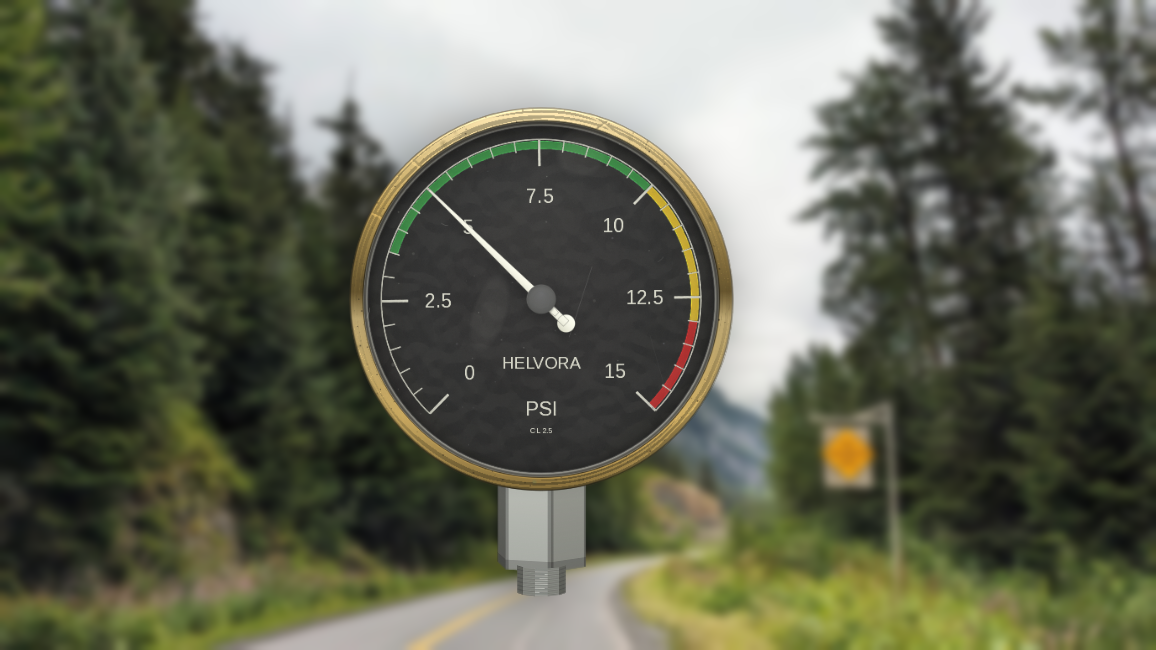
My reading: 5 psi
